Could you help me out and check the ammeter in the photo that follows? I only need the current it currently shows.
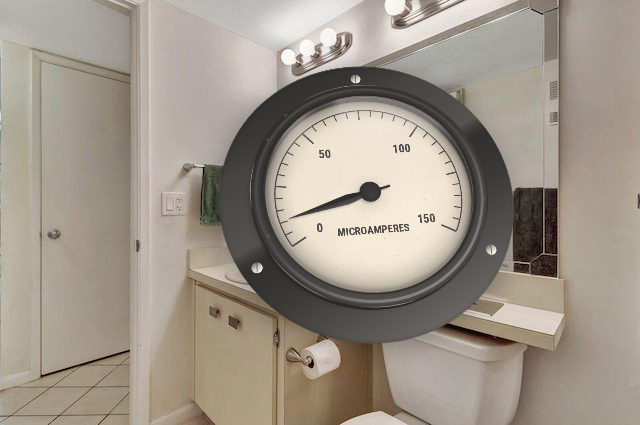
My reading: 10 µA
